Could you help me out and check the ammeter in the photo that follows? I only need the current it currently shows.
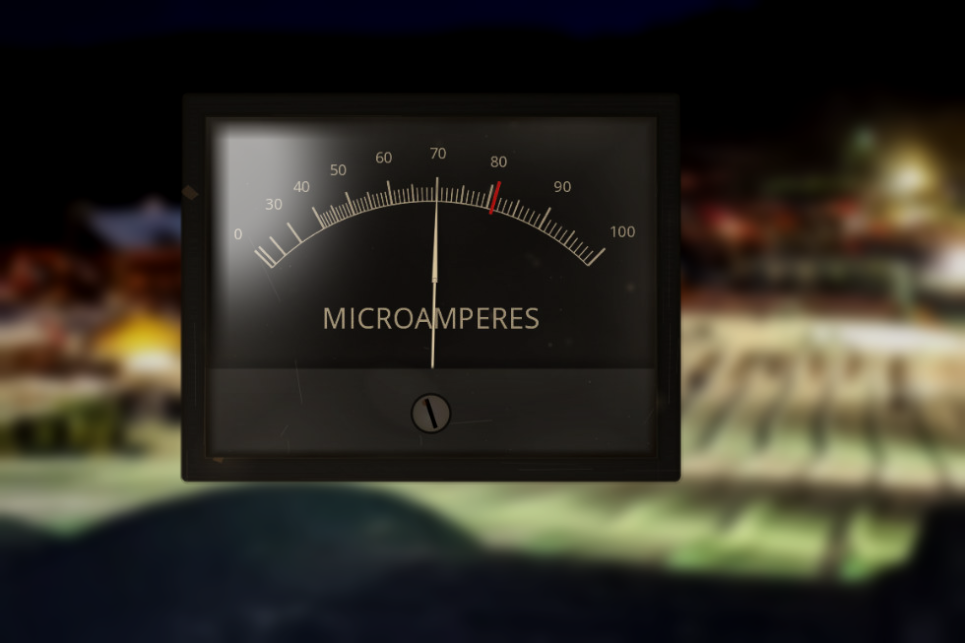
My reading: 70 µA
